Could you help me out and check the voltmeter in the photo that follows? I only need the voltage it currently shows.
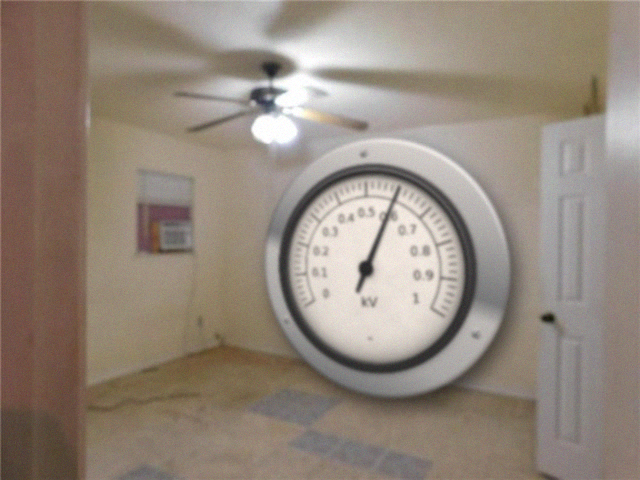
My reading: 0.6 kV
